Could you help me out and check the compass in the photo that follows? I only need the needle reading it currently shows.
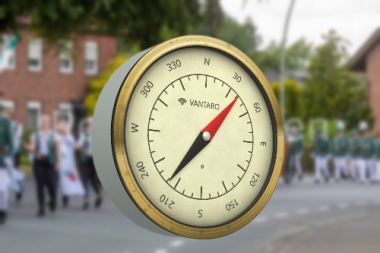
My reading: 40 °
